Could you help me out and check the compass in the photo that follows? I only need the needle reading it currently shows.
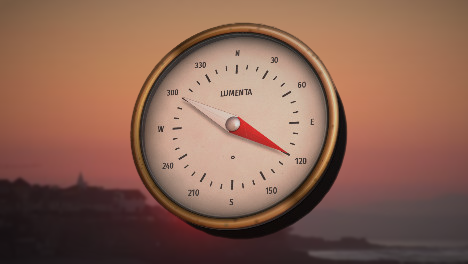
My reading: 120 °
